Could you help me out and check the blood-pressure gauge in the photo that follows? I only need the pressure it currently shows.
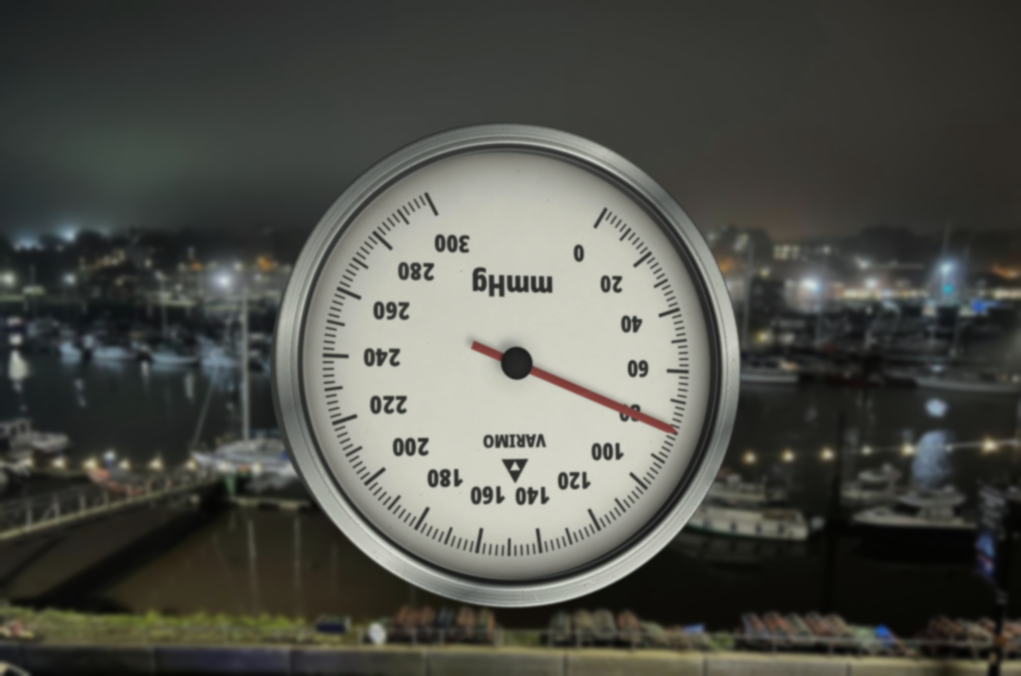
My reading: 80 mmHg
